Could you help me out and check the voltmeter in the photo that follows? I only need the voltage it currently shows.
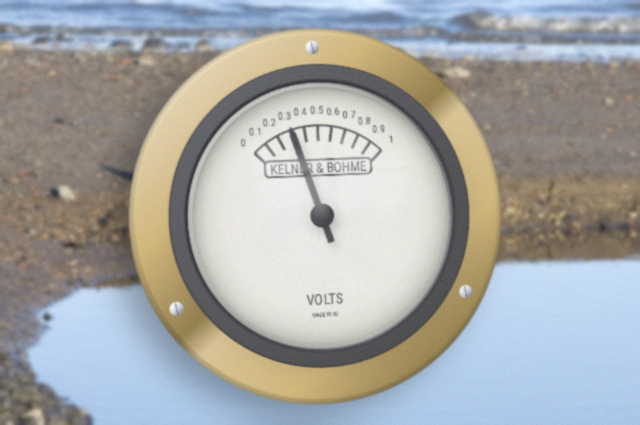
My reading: 0.3 V
